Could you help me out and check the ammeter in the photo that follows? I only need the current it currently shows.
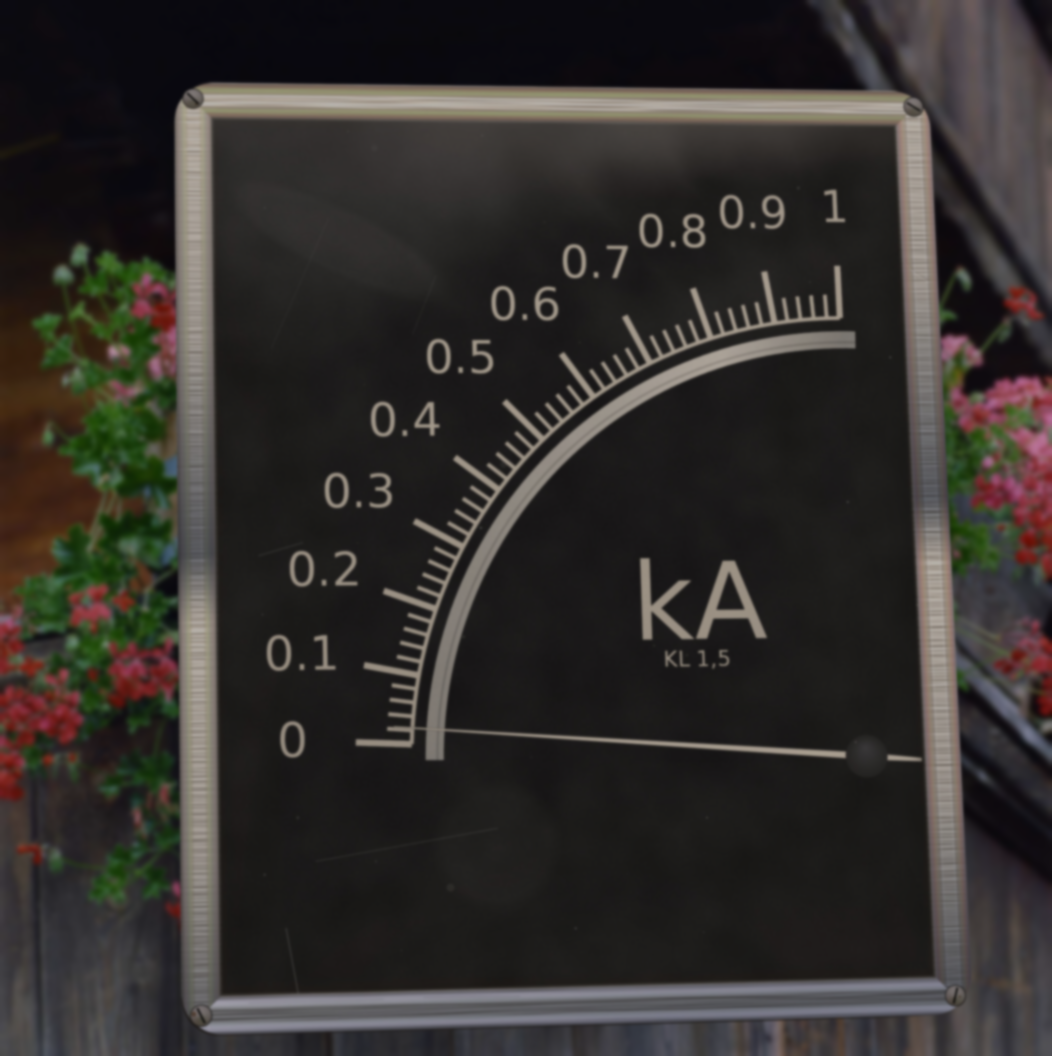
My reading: 0.02 kA
